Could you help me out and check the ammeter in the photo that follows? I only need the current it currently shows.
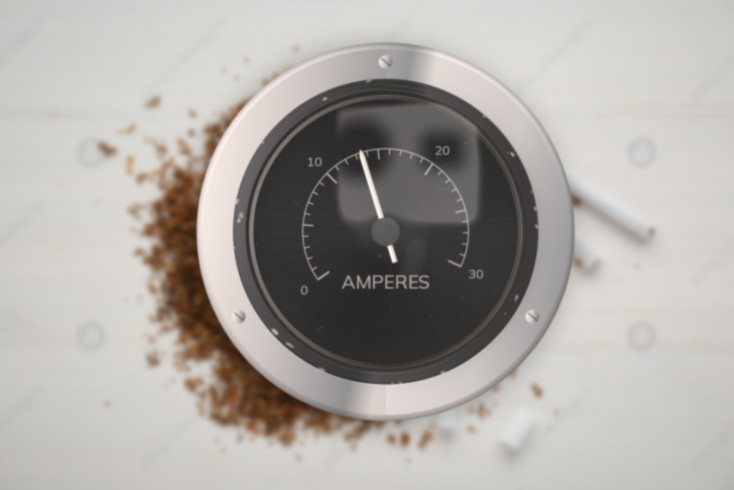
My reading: 13.5 A
